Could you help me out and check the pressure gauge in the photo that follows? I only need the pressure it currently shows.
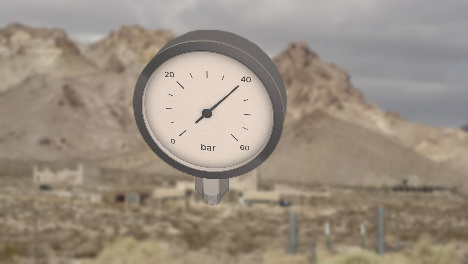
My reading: 40 bar
